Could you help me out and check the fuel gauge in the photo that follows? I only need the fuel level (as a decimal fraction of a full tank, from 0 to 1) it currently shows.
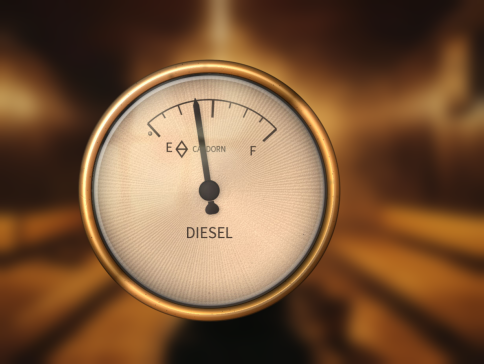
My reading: 0.375
